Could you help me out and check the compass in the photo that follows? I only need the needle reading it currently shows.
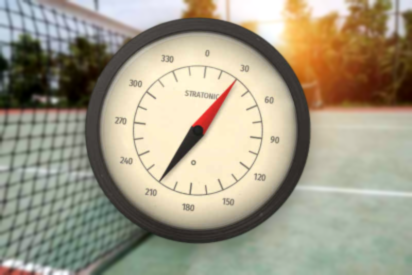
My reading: 30 °
